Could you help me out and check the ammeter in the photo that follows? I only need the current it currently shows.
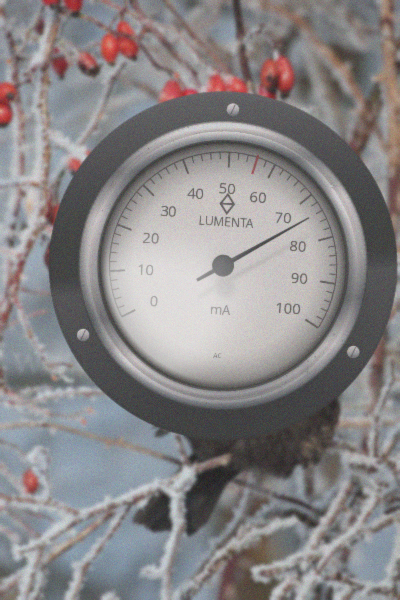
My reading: 74 mA
